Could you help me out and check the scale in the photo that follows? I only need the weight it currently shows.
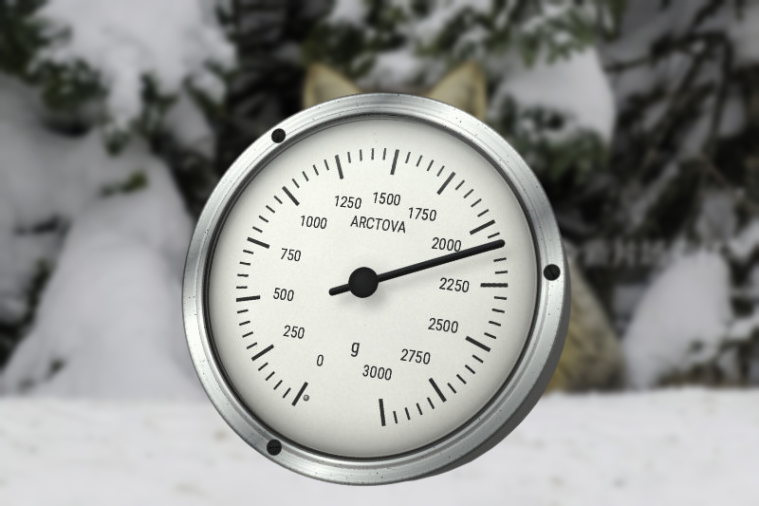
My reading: 2100 g
